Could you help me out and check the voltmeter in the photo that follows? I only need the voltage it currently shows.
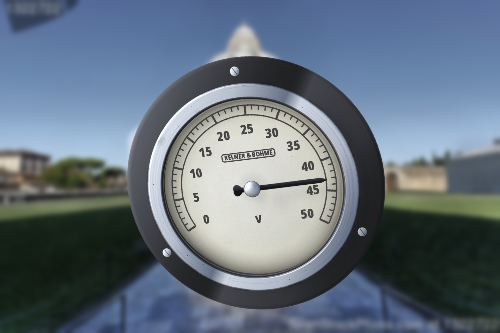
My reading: 43 V
